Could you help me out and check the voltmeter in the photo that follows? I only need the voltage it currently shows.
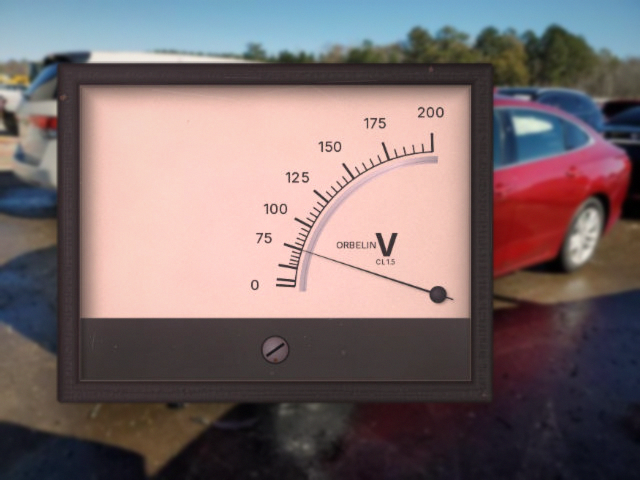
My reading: 75 V
